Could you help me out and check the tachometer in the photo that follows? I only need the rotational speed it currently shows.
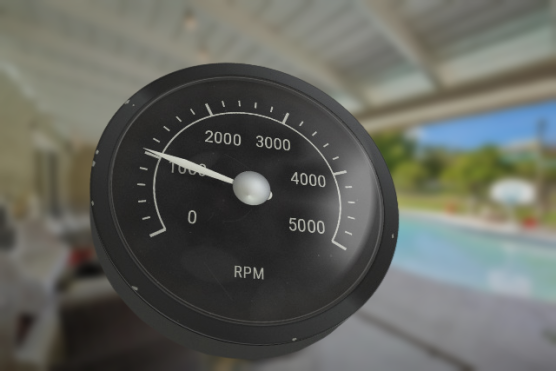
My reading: 1000 rpm
